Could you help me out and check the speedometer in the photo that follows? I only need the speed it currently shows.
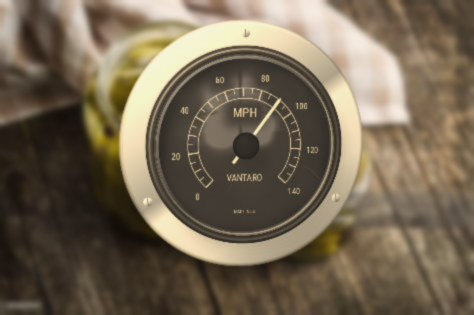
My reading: 90 mph
